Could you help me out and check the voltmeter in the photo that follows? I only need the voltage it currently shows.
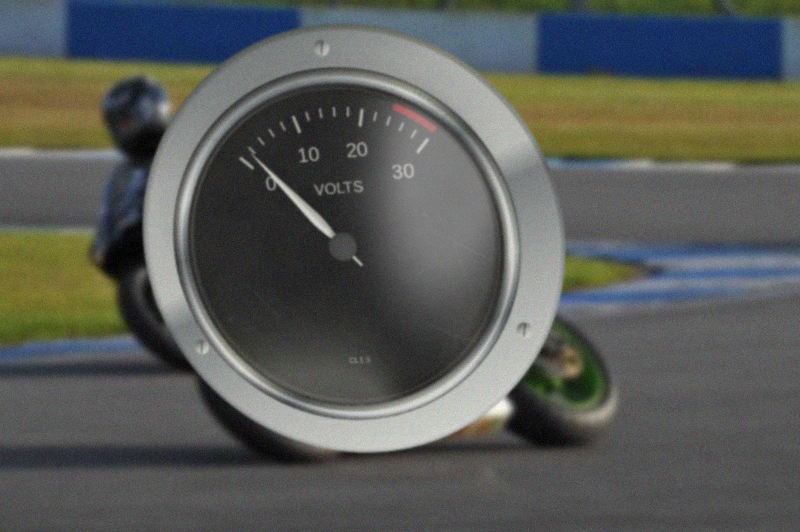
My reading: 2 V
